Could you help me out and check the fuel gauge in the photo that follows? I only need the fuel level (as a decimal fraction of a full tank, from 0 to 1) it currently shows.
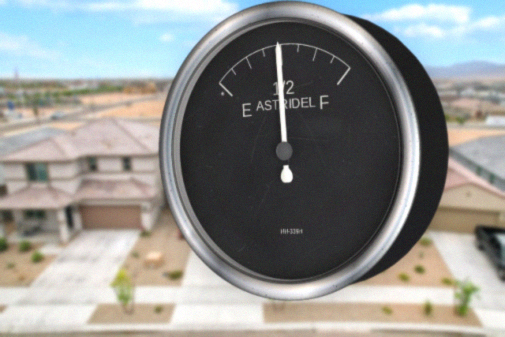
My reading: 0.5
